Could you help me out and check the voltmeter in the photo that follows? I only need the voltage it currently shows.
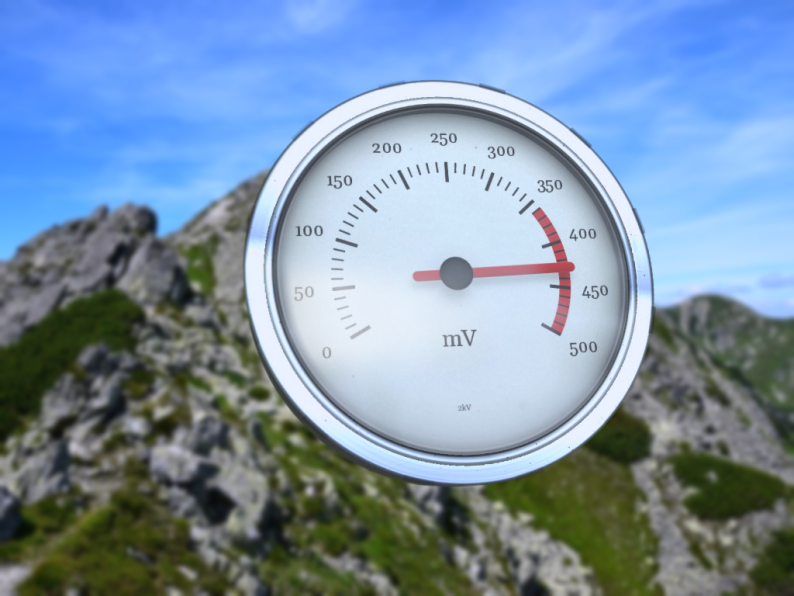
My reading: 430 mV
